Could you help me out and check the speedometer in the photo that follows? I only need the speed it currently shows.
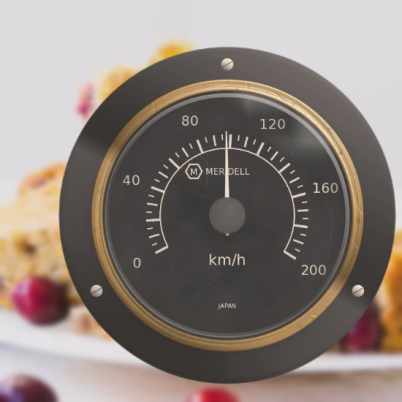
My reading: 97.5 km/h
